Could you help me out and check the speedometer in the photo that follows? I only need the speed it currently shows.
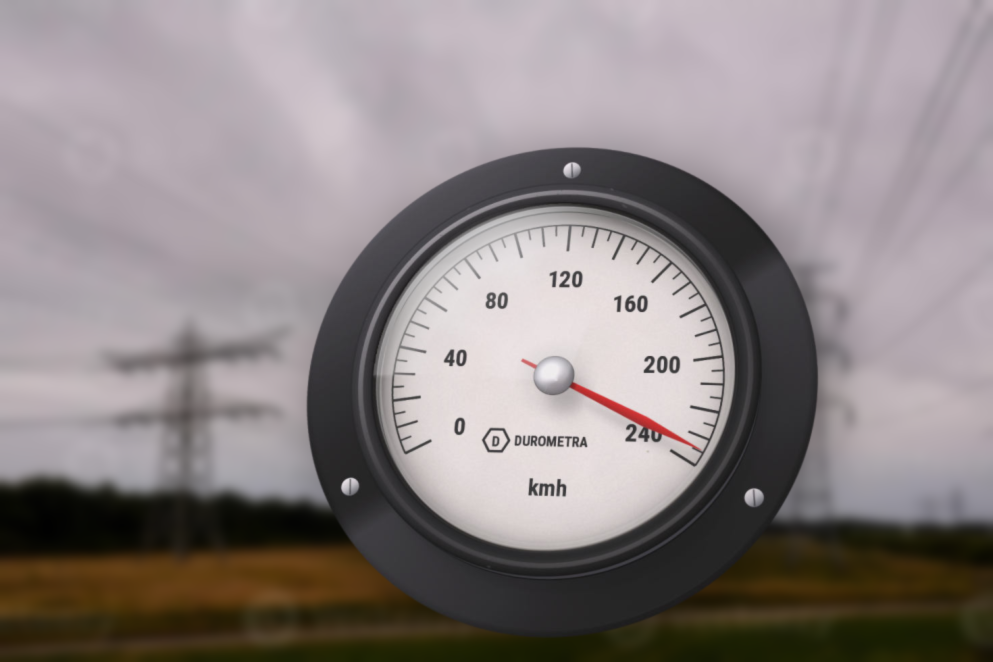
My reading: 235 km/h
